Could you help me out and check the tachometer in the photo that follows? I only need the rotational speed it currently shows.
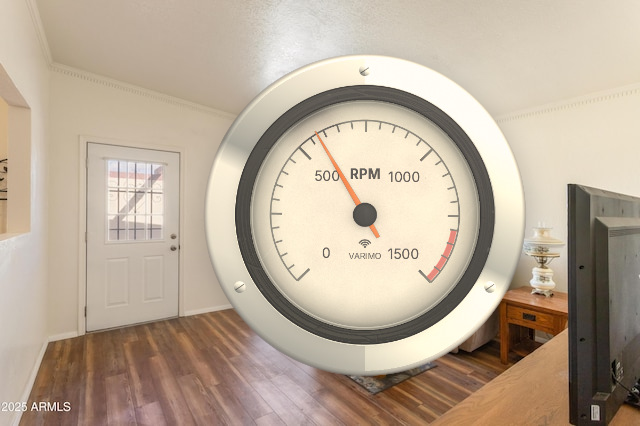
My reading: 575 rpm
